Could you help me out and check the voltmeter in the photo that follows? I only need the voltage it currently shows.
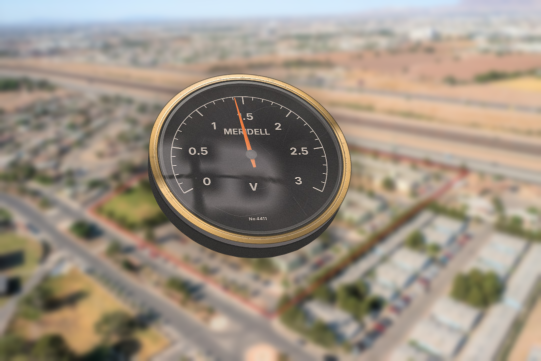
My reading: 1.4 V
